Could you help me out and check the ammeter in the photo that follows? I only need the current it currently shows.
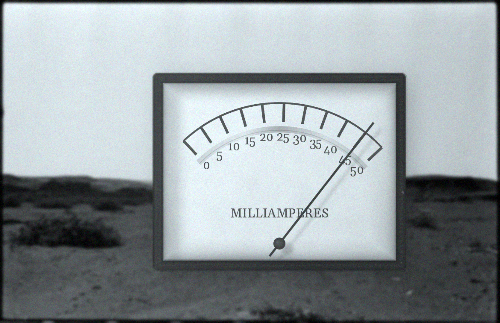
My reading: 45 mA
